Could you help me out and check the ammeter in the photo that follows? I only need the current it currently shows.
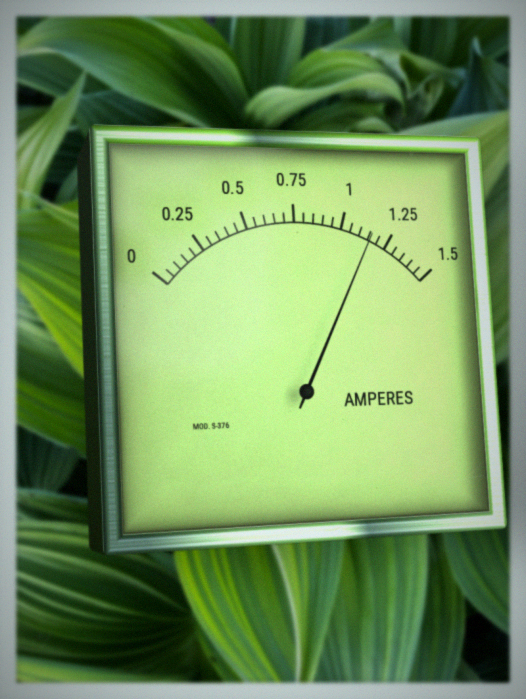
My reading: 1.15 A
